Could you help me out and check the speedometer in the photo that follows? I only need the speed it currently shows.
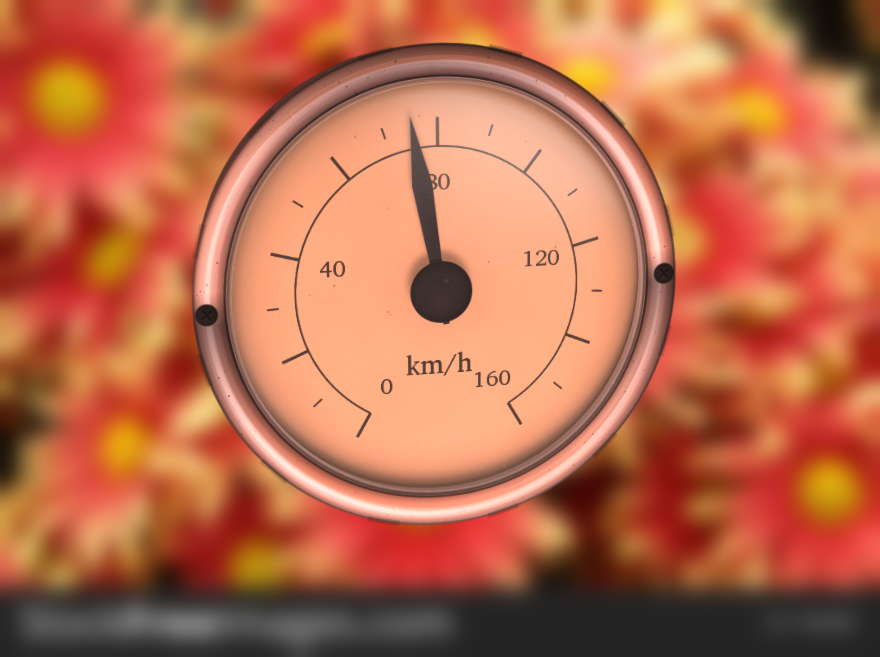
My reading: 75 km/h
